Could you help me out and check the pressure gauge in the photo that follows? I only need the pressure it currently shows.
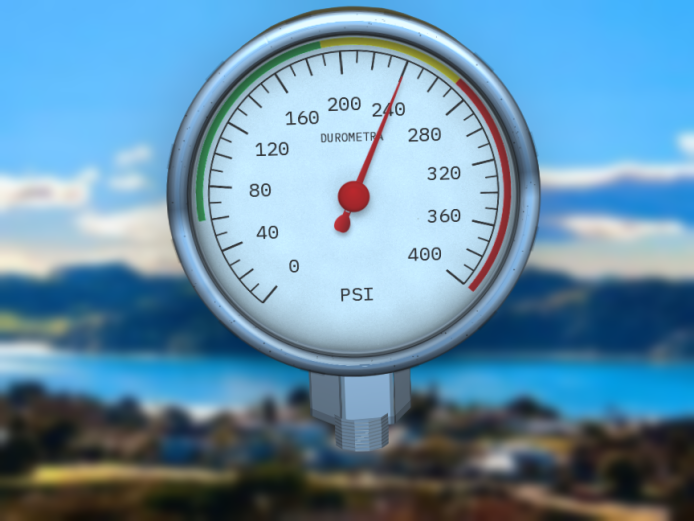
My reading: 240 psi
